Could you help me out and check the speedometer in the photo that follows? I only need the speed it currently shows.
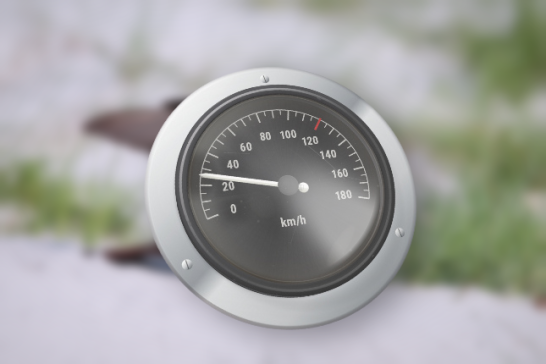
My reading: 25 km/h
